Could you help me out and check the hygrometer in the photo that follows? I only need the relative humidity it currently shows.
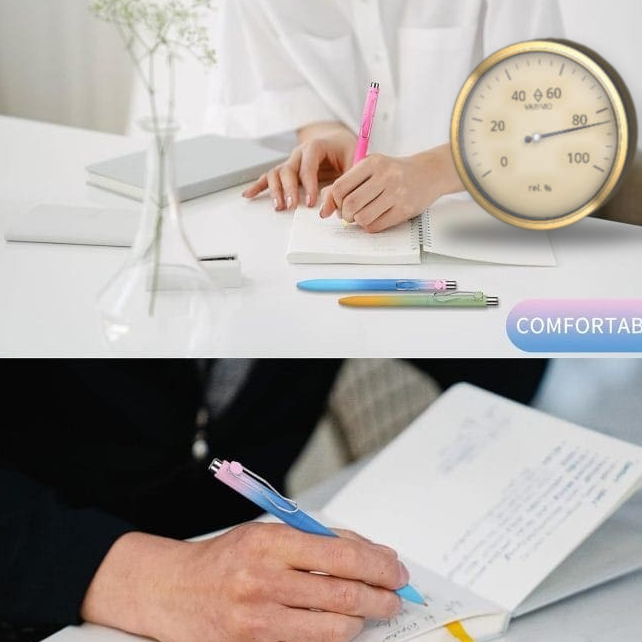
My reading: 84 %
